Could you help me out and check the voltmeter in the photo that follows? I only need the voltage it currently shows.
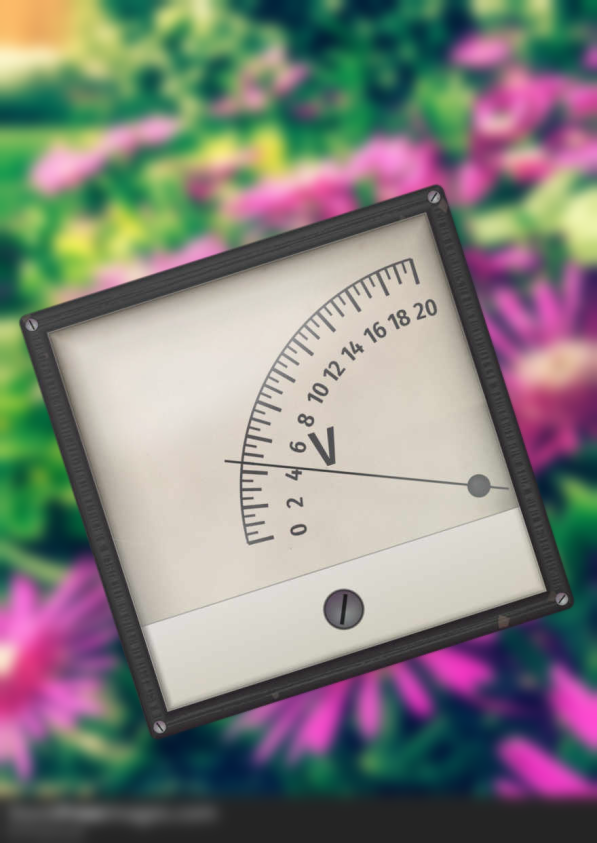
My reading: 4.5 V
